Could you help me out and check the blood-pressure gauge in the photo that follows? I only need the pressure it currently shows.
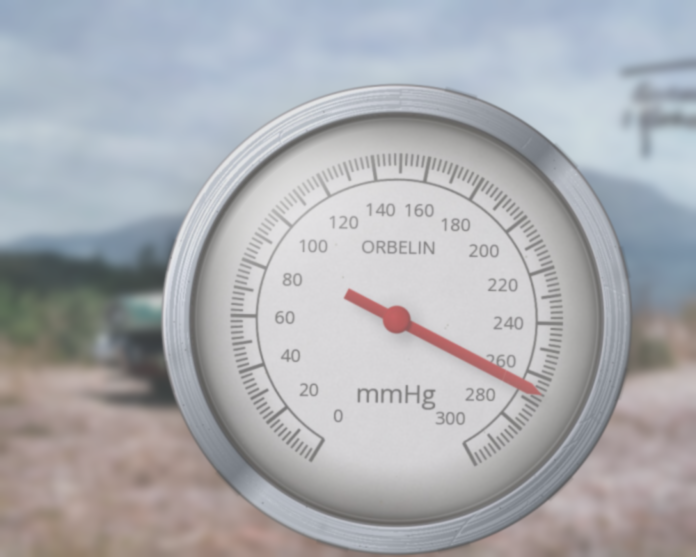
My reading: 266 mmHg
